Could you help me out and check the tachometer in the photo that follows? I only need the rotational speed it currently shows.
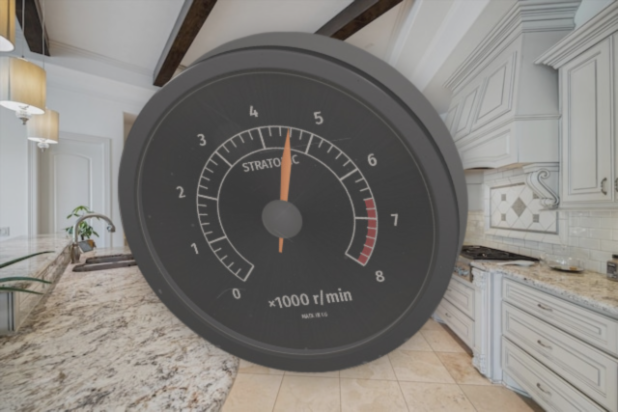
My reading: 4600 rpm
